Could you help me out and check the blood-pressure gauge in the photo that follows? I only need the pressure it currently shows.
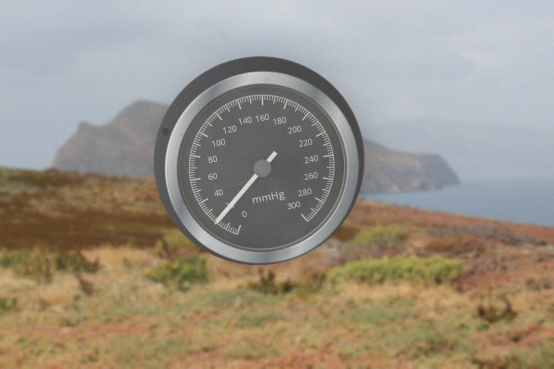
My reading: 20 mmHg
